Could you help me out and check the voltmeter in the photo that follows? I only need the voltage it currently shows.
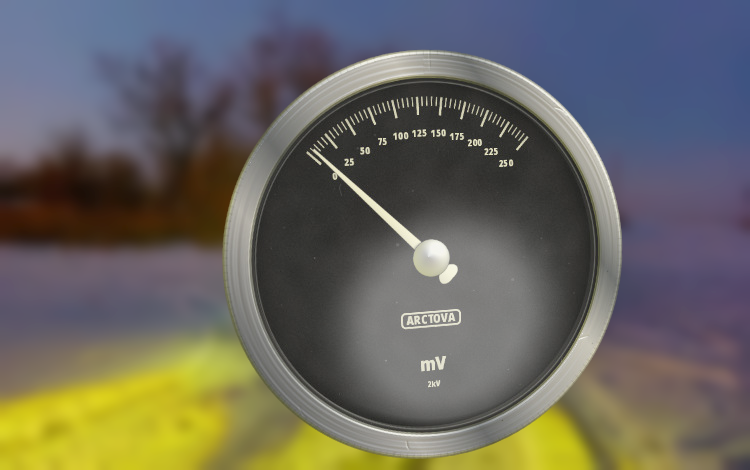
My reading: 5 mV
